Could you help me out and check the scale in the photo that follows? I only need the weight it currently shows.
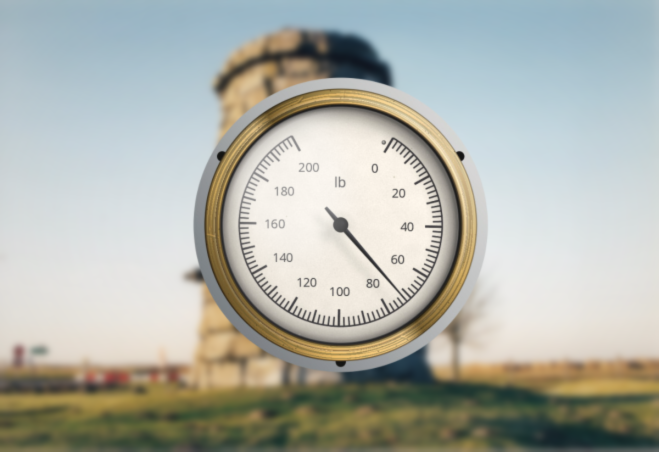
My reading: 72 lb
